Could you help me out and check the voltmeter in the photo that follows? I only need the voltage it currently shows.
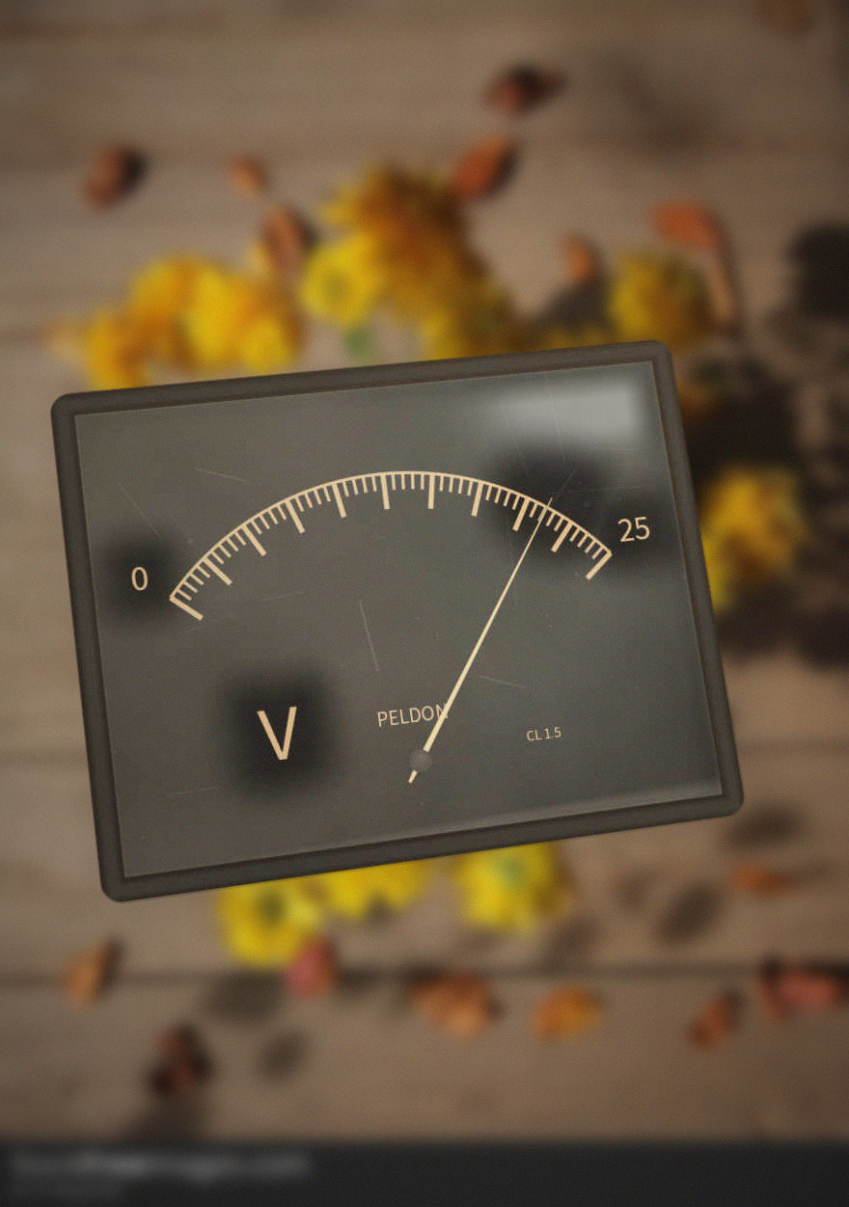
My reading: 21 V
